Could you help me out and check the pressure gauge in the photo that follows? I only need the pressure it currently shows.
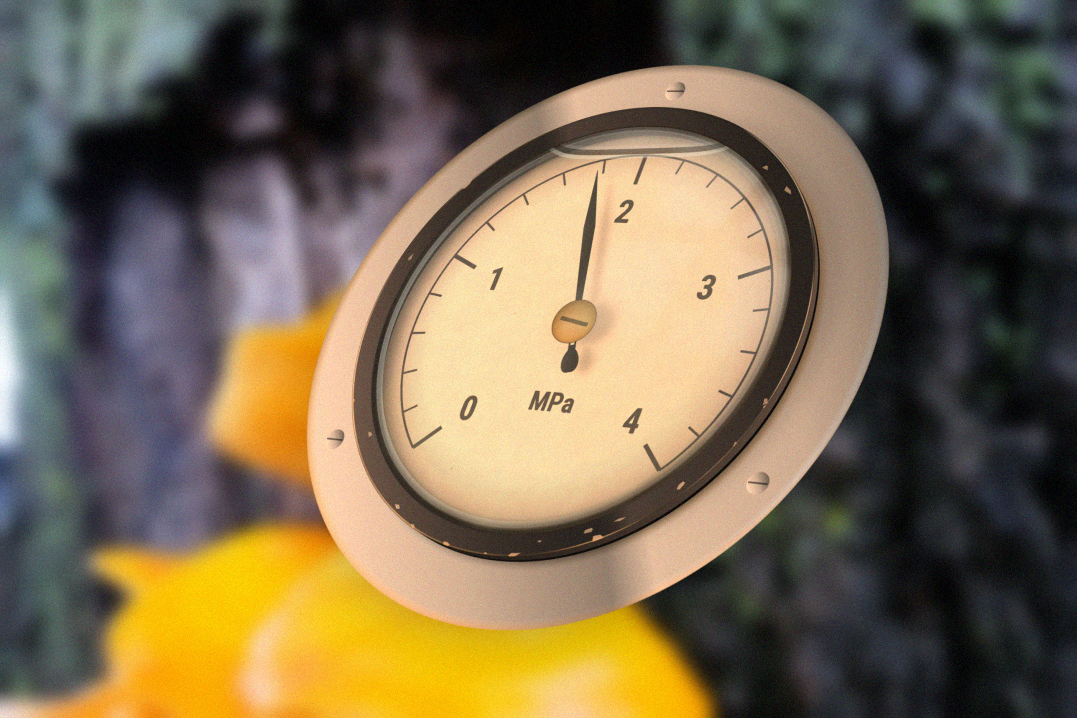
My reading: 1.8 MPa
